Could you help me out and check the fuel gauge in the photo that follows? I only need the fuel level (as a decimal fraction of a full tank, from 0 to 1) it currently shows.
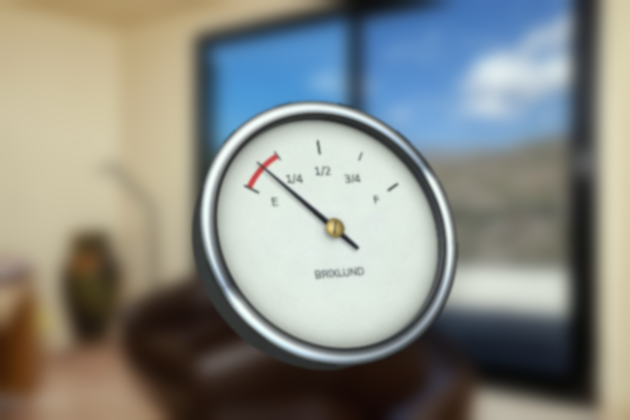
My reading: 0.125
